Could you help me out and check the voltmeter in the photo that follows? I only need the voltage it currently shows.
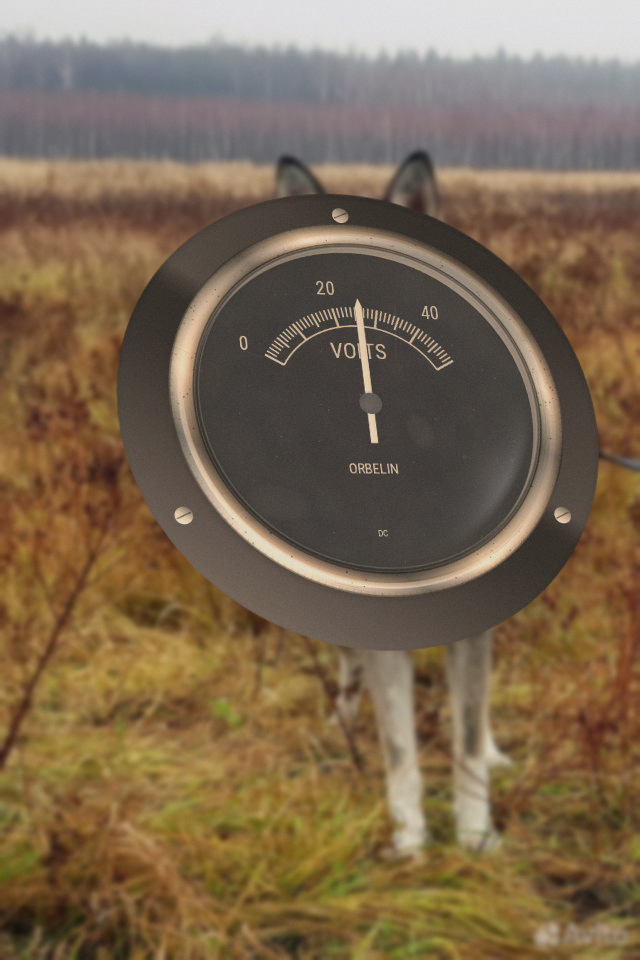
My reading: 25 V
